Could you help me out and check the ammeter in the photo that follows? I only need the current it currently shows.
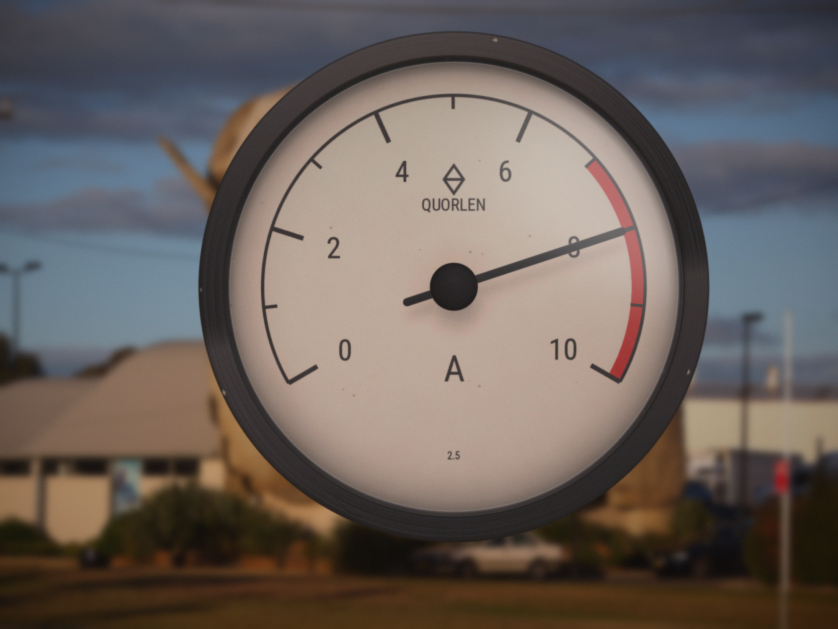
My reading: 8 A
